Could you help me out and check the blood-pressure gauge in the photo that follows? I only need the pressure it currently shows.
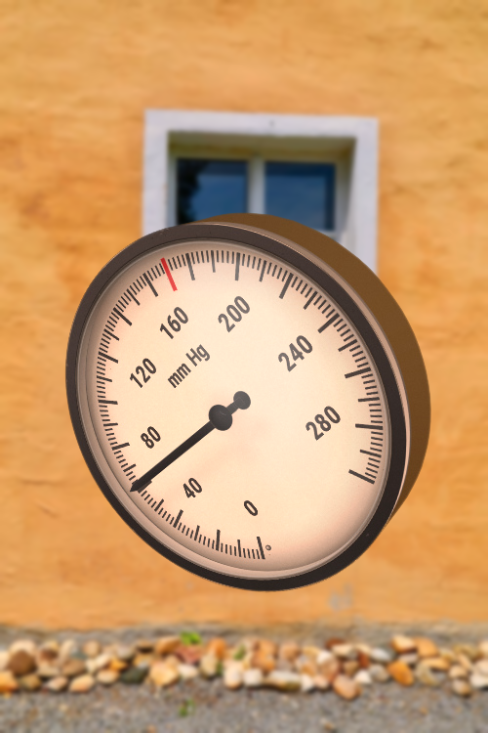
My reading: 62 mmHg
